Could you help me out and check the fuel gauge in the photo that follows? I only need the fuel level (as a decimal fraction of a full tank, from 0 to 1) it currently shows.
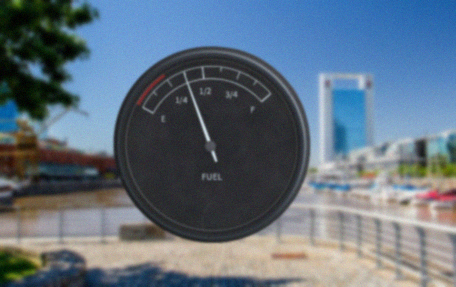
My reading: 0.375
